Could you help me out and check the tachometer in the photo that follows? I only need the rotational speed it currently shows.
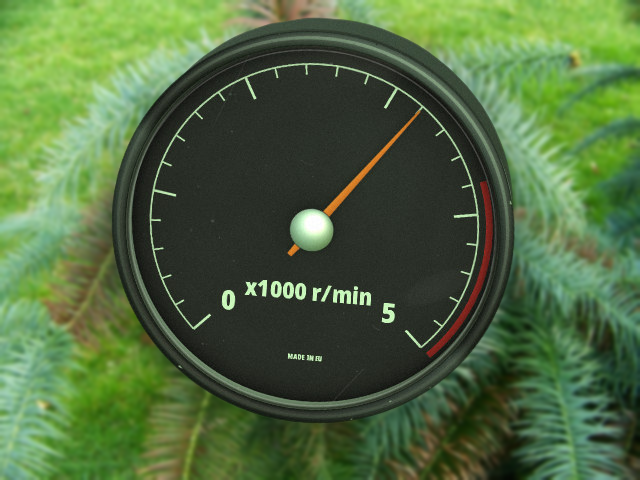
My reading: 3200 rpm
